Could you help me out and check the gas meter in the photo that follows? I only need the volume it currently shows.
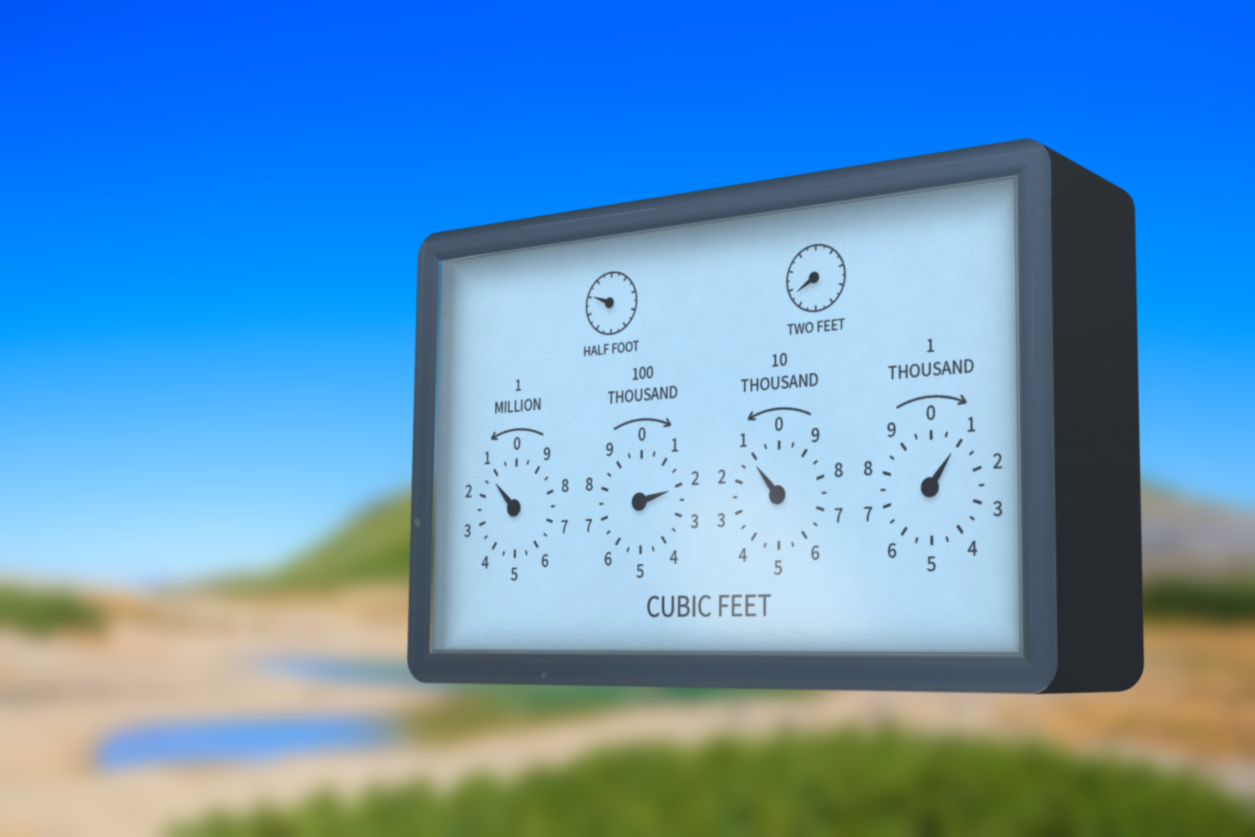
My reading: 121100 ft³
